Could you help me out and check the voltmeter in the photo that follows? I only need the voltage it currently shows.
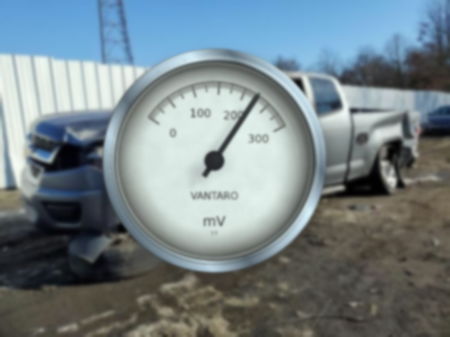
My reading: 225 mV
